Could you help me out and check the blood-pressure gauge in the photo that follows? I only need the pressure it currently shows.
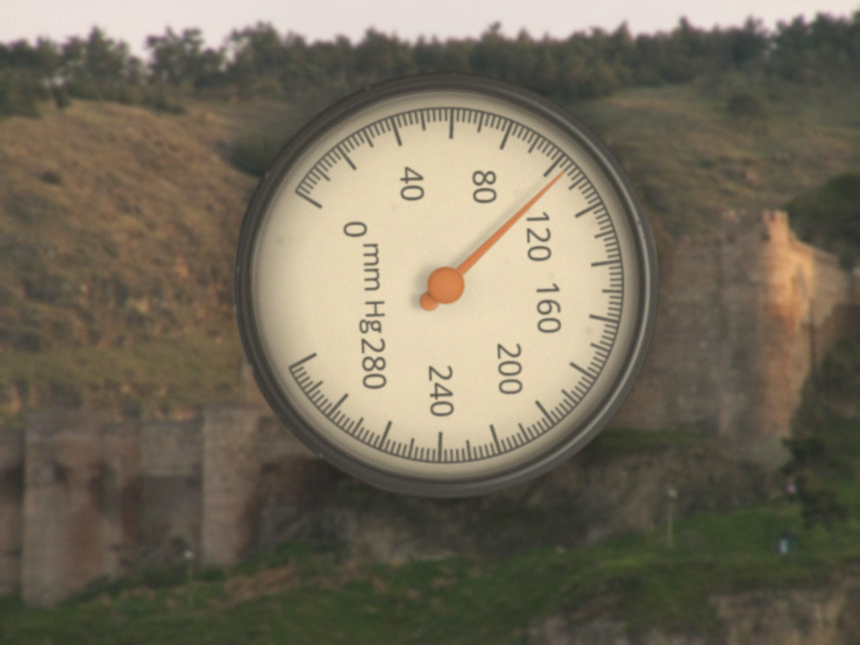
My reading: 104 mmHg
